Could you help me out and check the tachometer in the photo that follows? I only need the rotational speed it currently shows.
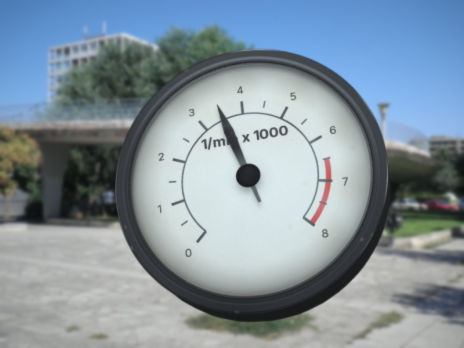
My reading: 3500 rpm
